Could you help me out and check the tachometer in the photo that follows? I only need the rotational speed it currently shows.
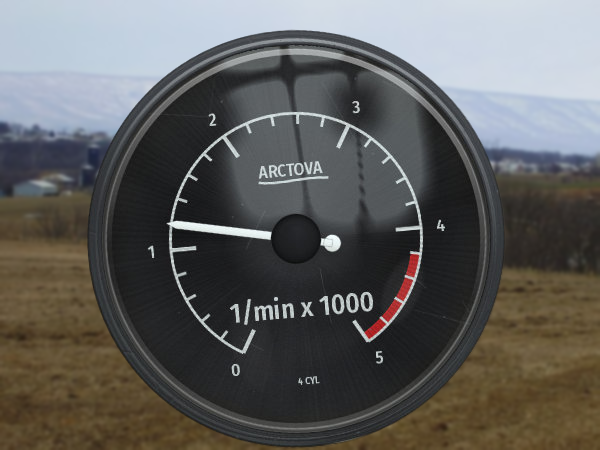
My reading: 1200 rpm
